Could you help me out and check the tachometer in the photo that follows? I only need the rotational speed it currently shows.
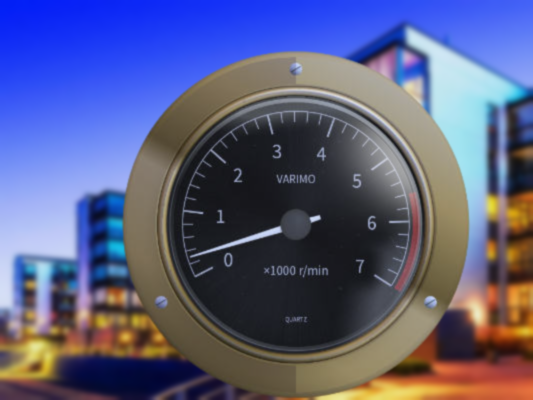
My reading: 300 rpm
